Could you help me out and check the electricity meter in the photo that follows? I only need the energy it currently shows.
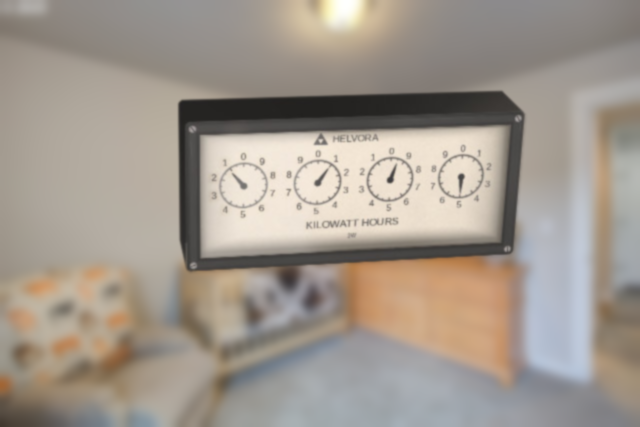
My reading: 1095 kWh
